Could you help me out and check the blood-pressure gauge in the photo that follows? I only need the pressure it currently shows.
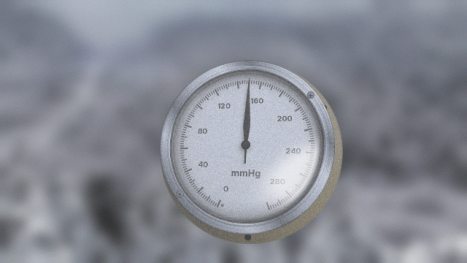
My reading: 150 mmHg
